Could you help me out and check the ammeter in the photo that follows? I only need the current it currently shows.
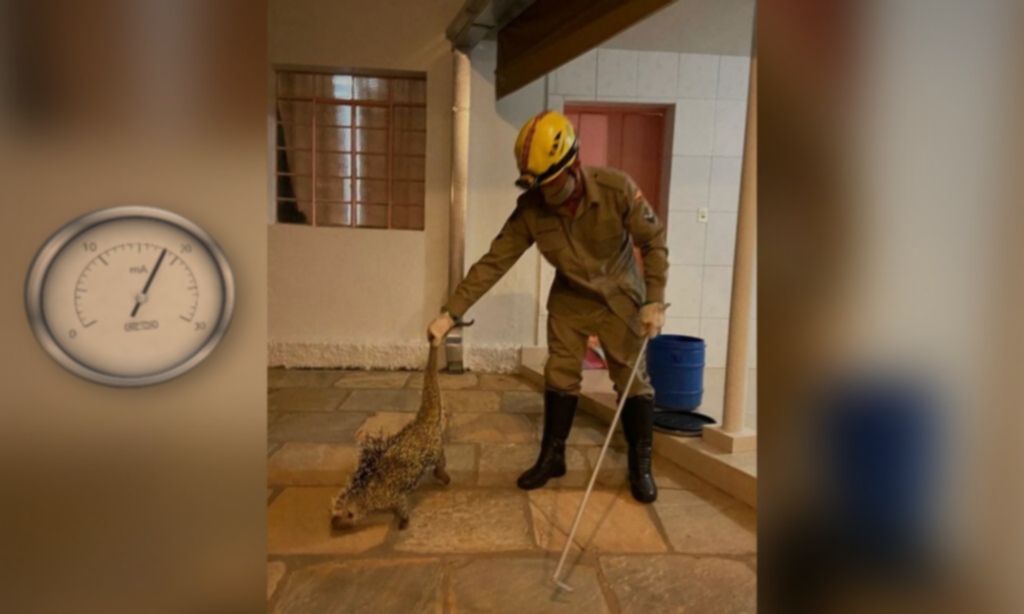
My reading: 18 mA
